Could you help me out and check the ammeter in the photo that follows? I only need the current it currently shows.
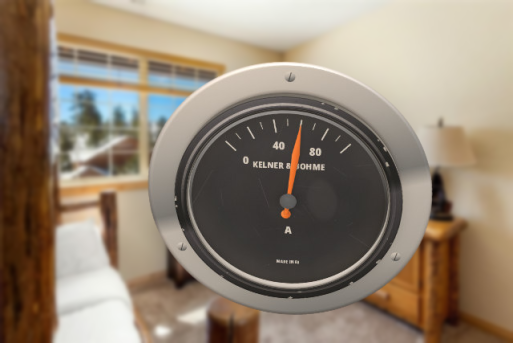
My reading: 60 A
